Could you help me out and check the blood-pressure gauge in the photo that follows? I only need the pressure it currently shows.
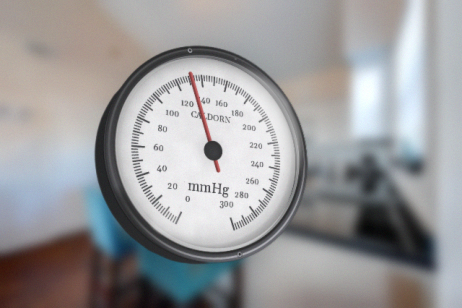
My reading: 130 mmHg
